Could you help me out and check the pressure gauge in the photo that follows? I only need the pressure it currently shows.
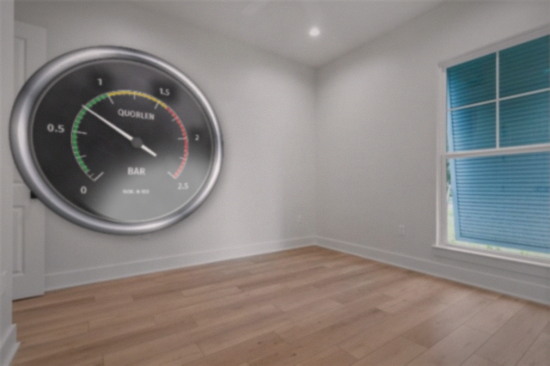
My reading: 0.75 bar
